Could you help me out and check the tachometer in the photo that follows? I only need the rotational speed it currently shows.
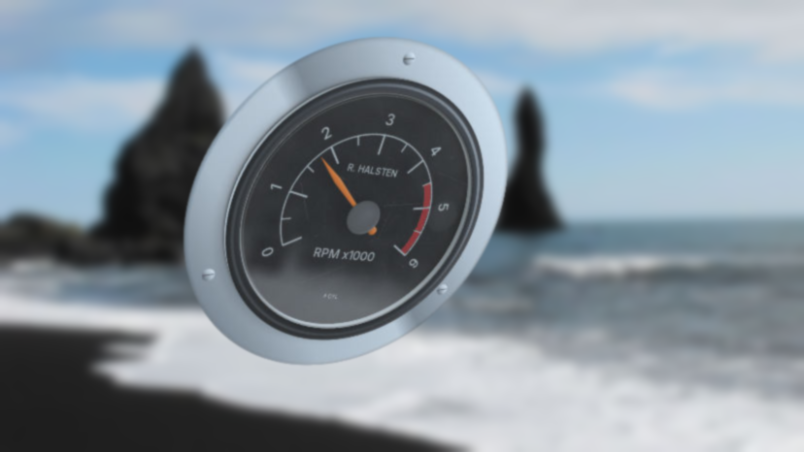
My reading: 1750 rpm
